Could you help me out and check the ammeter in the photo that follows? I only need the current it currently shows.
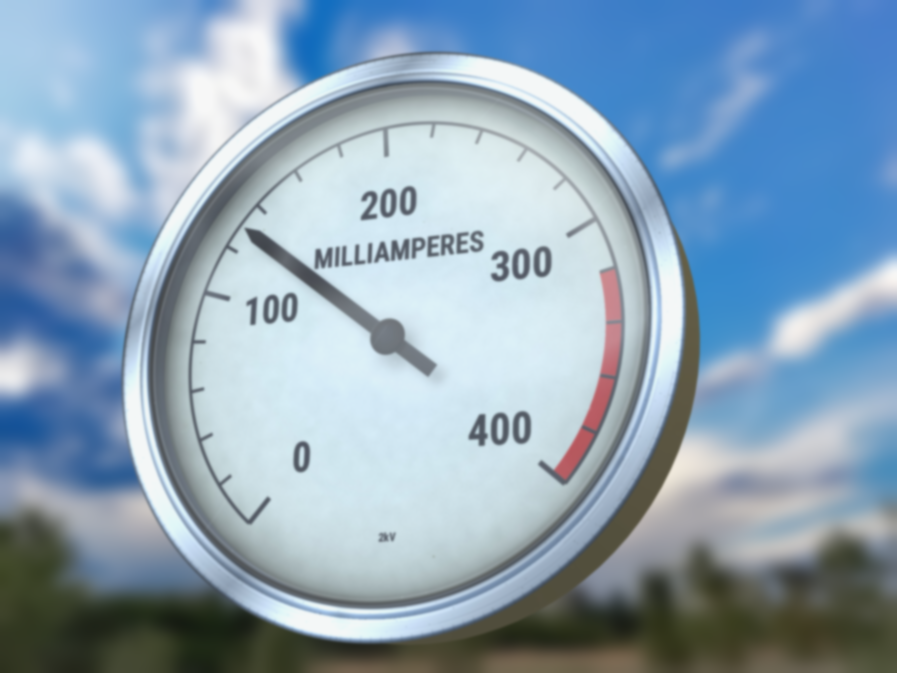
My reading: 130 mA
